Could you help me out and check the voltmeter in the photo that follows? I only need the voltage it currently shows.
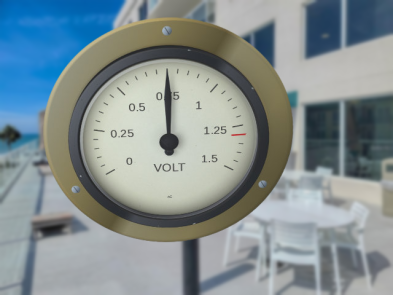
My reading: 0.75 V
